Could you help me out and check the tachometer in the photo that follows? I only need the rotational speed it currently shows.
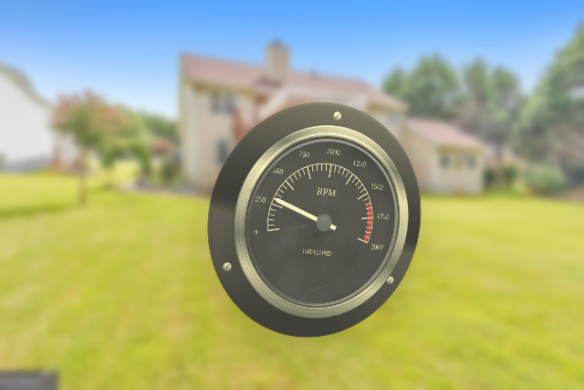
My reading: 300 rpm
